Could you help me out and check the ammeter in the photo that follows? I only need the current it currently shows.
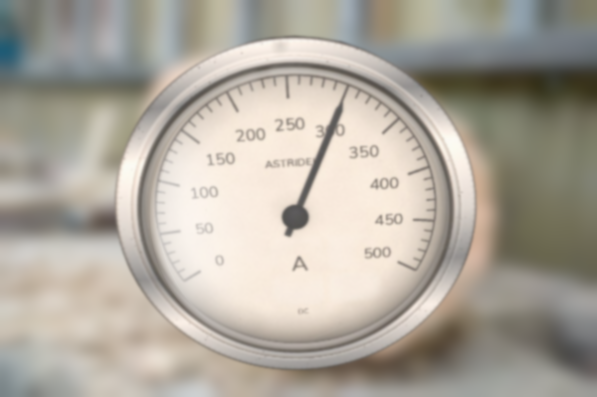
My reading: 300 A
